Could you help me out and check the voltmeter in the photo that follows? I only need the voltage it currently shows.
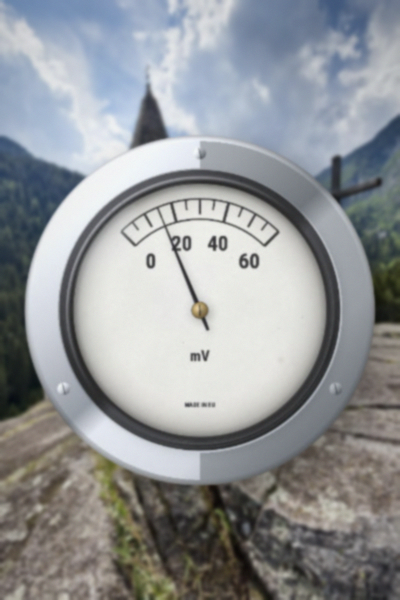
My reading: 15 mV
